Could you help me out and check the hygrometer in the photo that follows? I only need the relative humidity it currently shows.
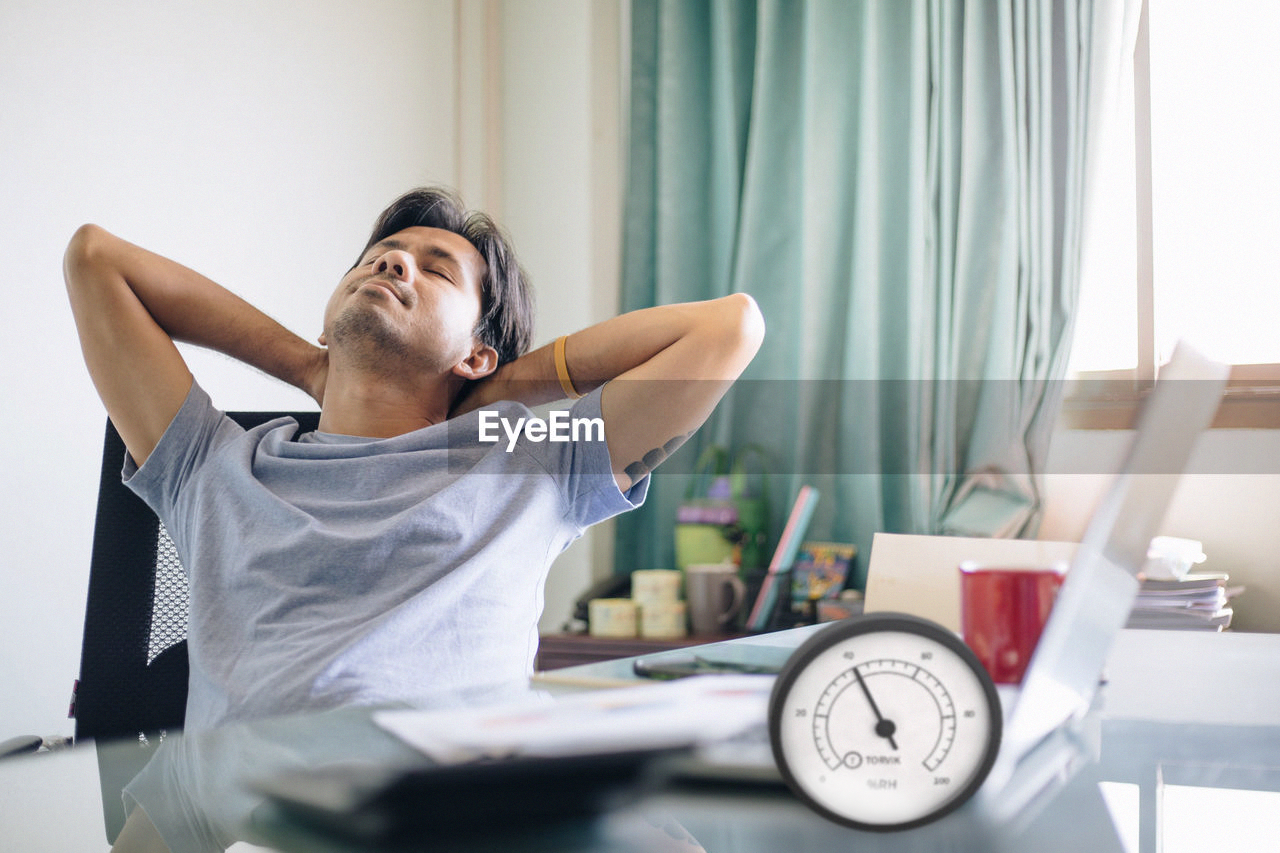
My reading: 40 %
